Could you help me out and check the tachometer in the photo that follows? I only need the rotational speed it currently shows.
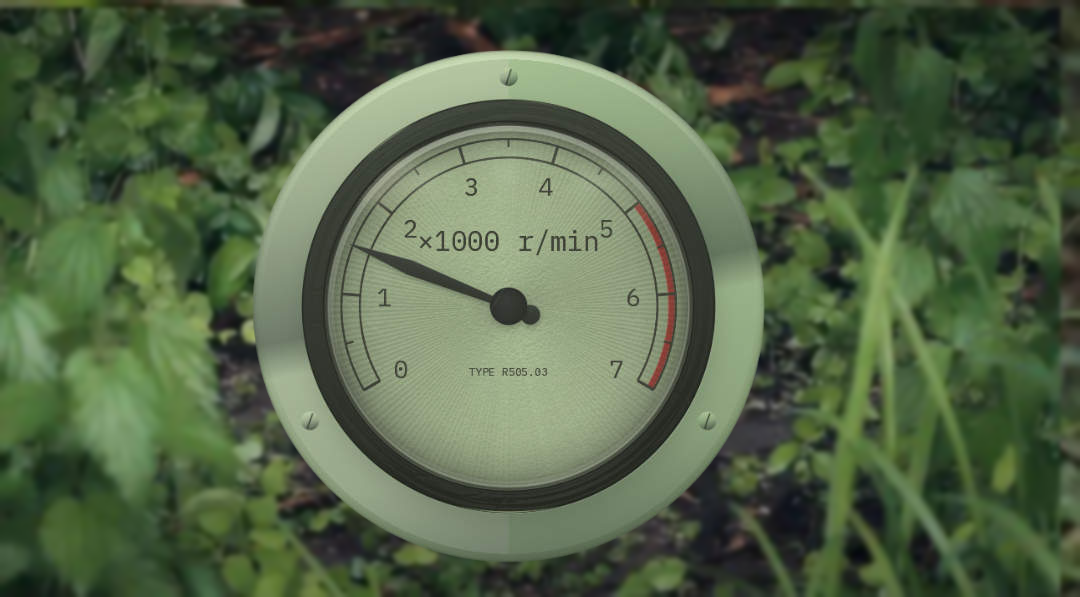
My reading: 1500 rpm
